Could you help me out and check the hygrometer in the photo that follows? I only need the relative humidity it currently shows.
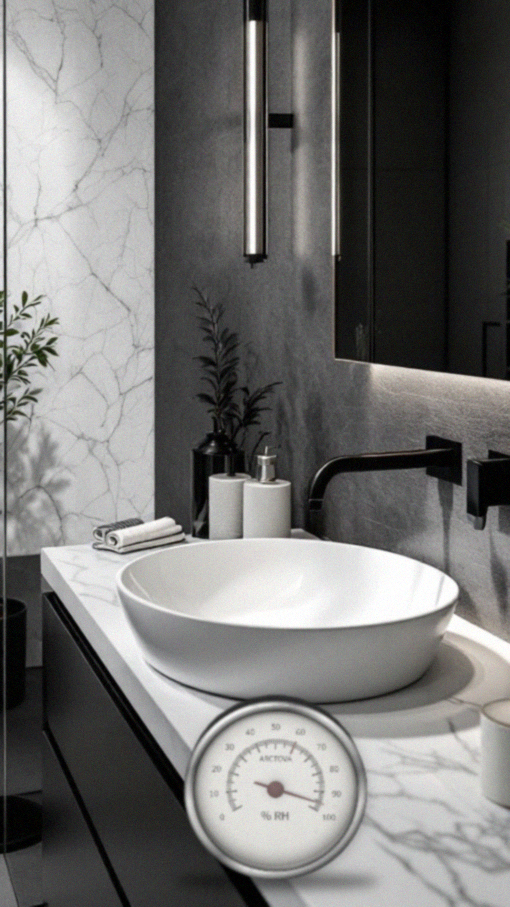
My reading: 95 %
